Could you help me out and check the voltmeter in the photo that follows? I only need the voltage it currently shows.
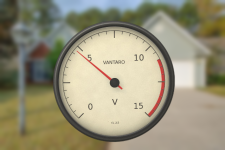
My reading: 4.75 V
